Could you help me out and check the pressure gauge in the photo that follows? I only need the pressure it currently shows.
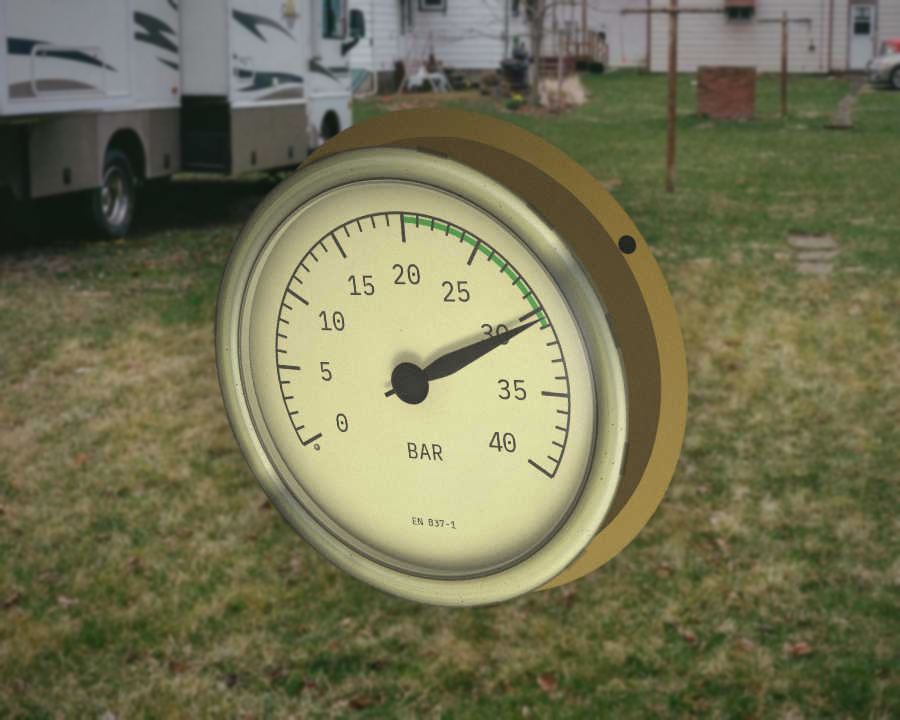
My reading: 30.5 bar
